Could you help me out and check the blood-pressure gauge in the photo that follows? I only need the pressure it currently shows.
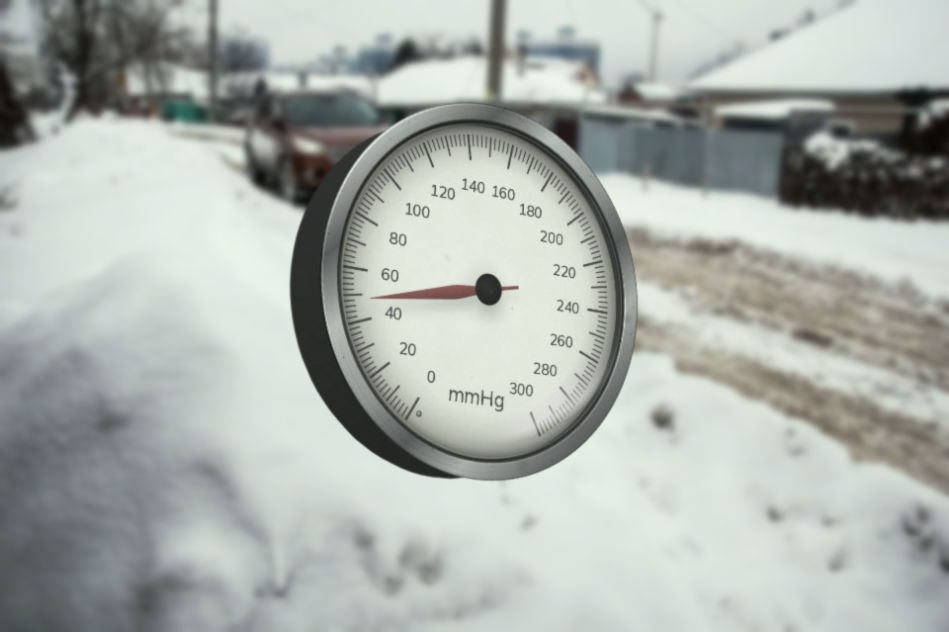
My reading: 48 mmHg
